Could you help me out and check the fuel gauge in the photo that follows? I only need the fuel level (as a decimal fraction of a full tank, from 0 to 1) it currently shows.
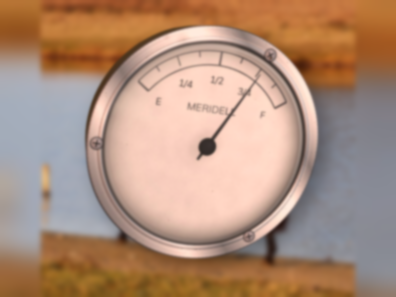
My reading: 0.75
